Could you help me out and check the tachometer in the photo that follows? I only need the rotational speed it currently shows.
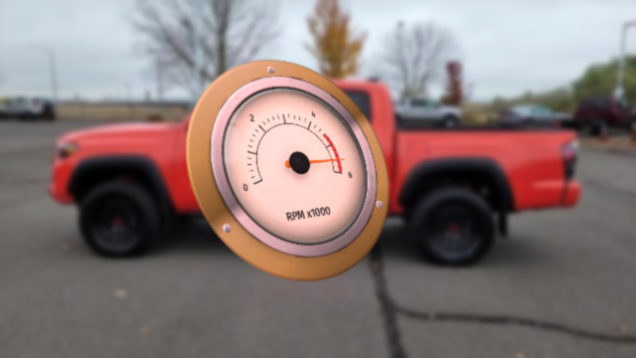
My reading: 5600 rpm
